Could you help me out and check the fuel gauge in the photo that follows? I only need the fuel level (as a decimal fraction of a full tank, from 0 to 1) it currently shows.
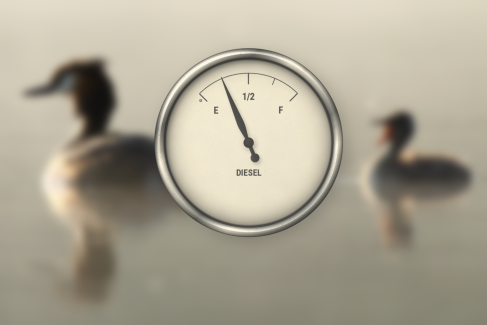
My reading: 0.25
